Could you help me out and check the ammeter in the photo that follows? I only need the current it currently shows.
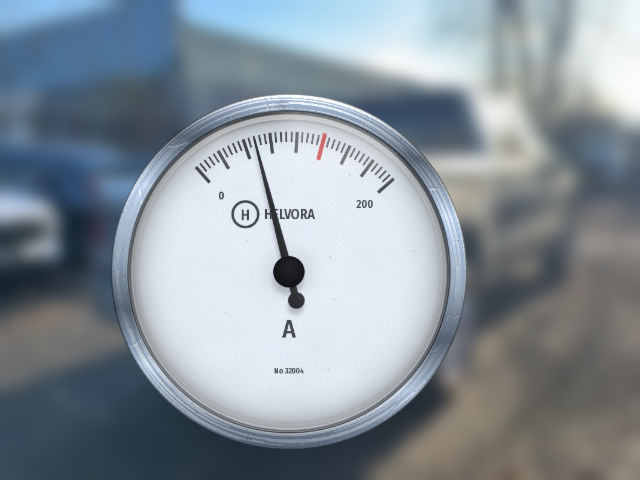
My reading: 60 A
